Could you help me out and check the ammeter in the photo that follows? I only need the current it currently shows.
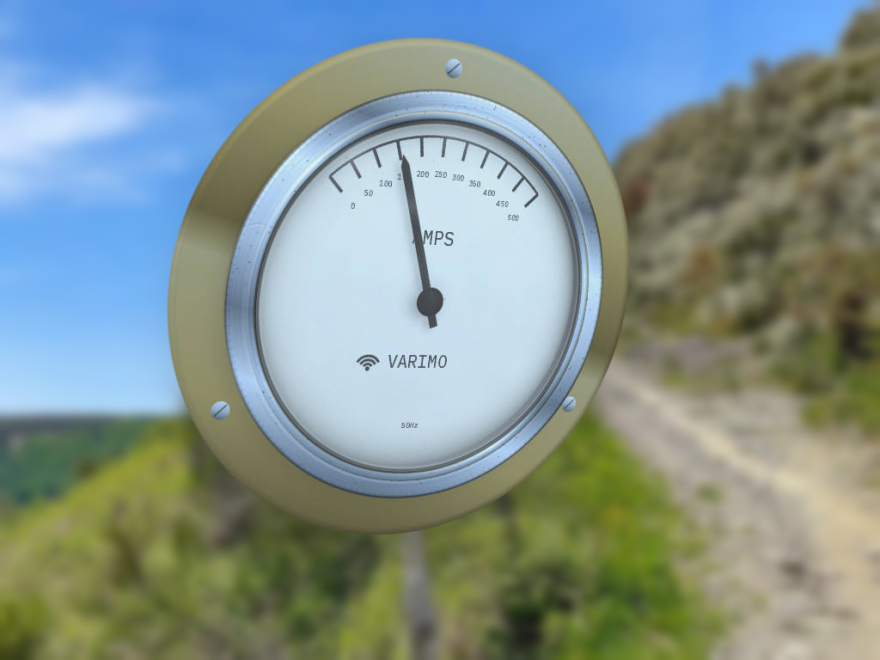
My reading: 150 A
